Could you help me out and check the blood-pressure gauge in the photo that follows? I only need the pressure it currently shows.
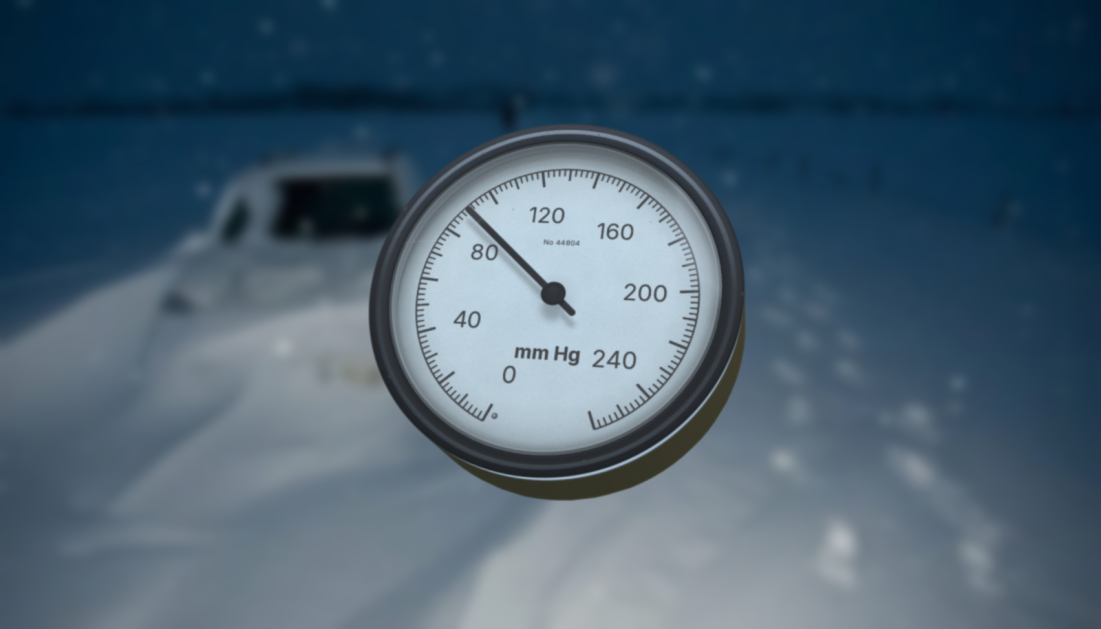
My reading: 90 mmHg
